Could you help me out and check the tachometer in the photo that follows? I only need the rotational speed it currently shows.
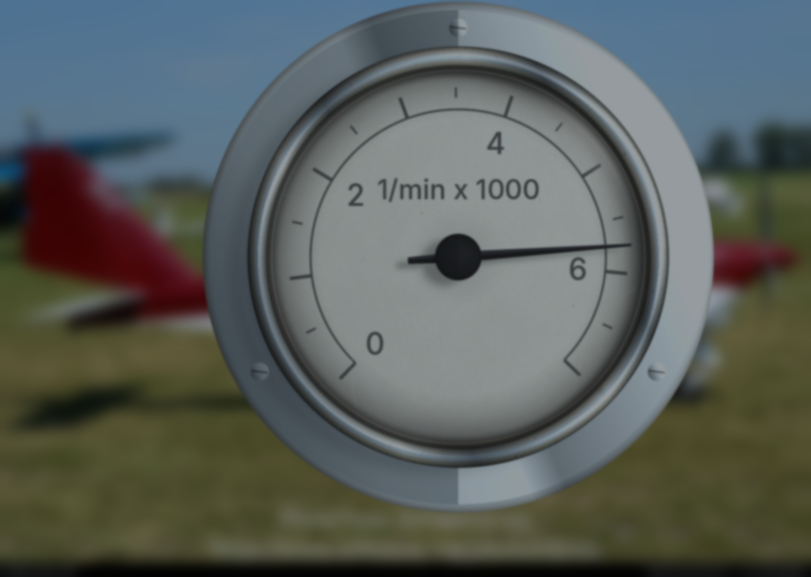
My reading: 5750 rpm
